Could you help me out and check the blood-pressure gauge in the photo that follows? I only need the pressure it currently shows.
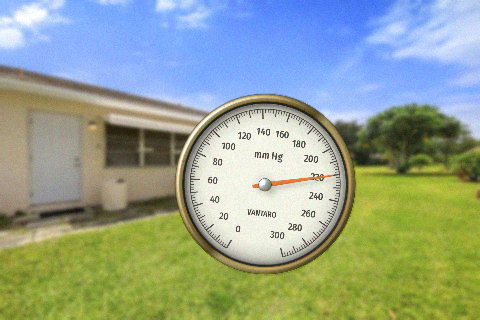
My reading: 220 mmHg
